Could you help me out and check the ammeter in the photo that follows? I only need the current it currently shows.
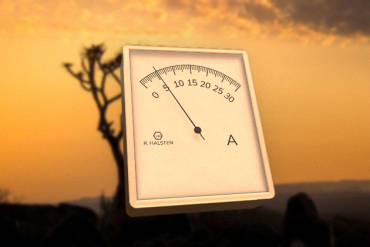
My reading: 5 A
